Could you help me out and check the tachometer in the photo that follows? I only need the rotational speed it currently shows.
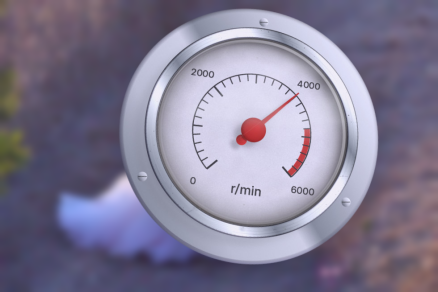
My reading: 4000 rpm
